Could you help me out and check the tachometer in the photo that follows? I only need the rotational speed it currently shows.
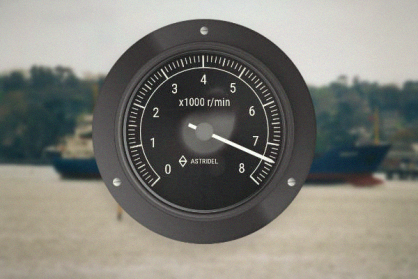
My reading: 7400 rpm
